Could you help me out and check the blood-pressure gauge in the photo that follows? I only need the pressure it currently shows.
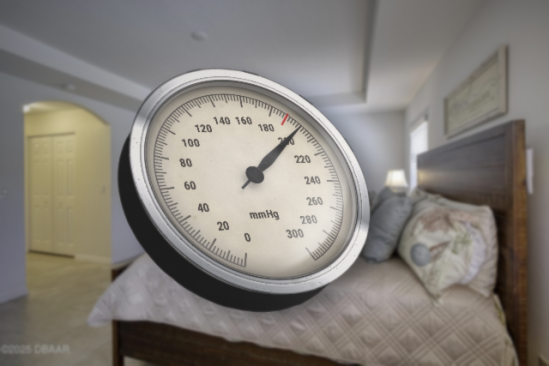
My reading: 200 mmHg
